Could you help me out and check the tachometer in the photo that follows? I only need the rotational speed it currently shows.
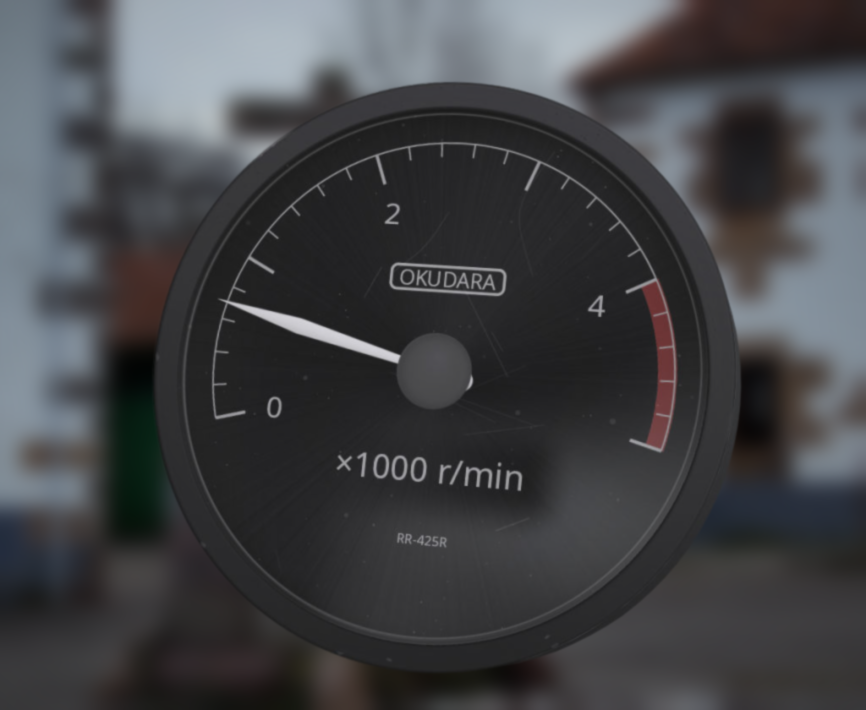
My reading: 700 rpm
